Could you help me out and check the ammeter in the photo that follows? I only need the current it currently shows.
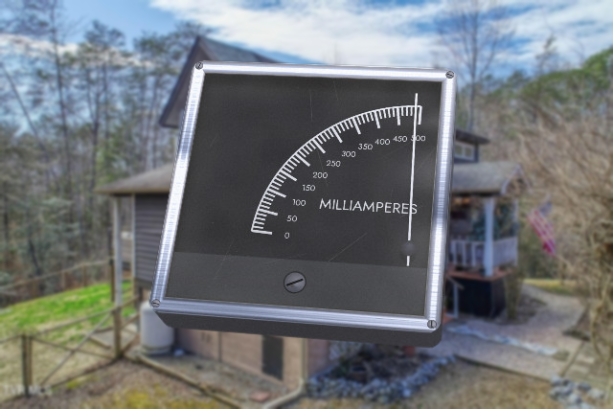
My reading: 490 mA
